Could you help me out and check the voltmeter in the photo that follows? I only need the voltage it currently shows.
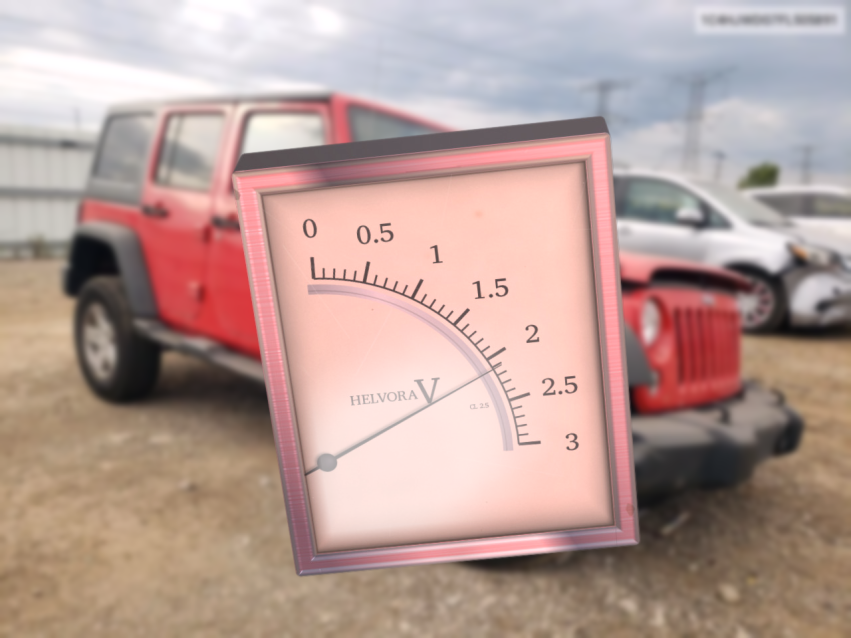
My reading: 2.1 V
